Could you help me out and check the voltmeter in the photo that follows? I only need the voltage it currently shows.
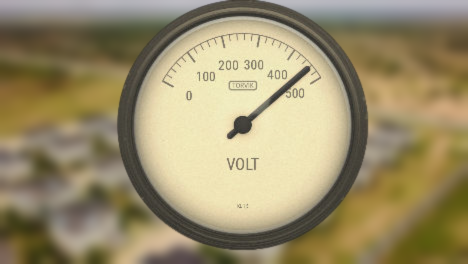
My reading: 460 V
